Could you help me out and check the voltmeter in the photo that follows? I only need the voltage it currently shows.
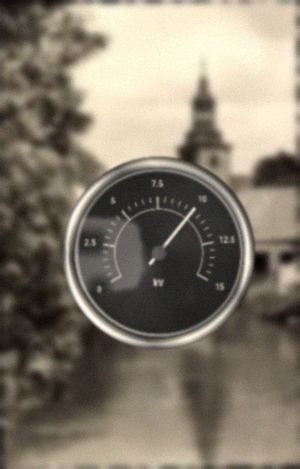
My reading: 10 kV
